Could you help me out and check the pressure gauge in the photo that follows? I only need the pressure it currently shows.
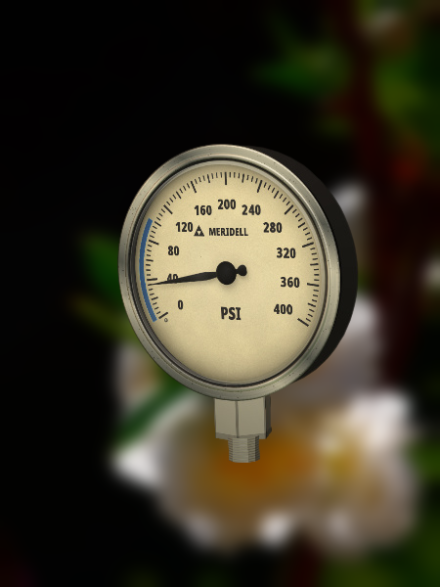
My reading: 35 psi
